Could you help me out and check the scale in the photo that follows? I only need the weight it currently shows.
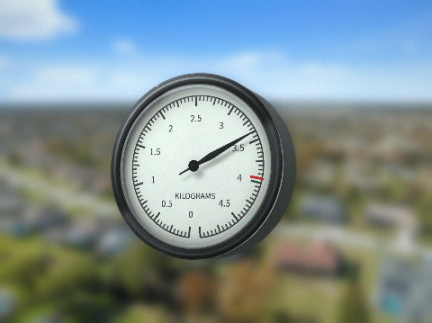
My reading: 3.4 kg
